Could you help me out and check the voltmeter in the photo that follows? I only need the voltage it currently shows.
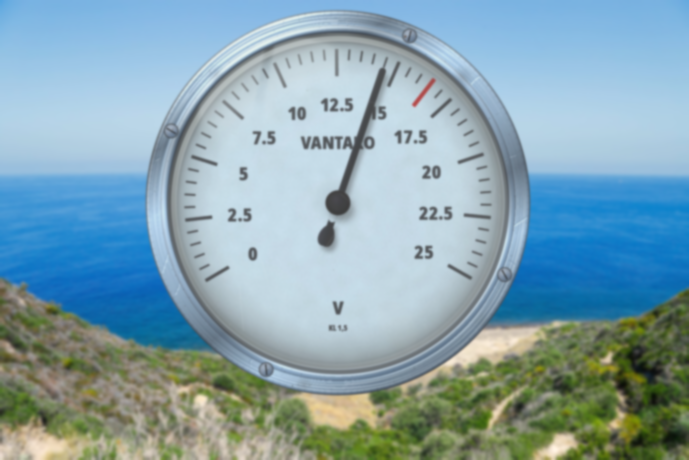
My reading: 14.5 V
